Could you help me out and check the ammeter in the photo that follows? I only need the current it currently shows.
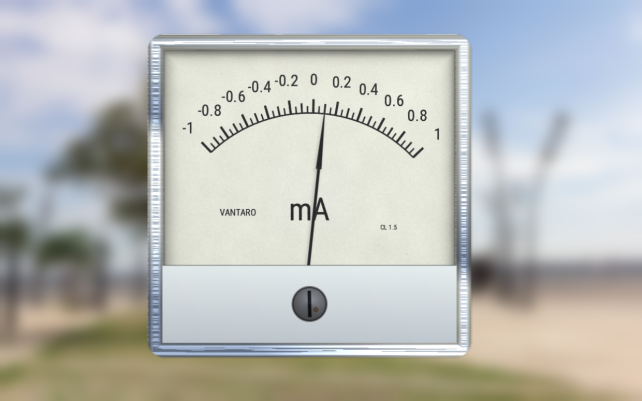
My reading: 0.1 mA
